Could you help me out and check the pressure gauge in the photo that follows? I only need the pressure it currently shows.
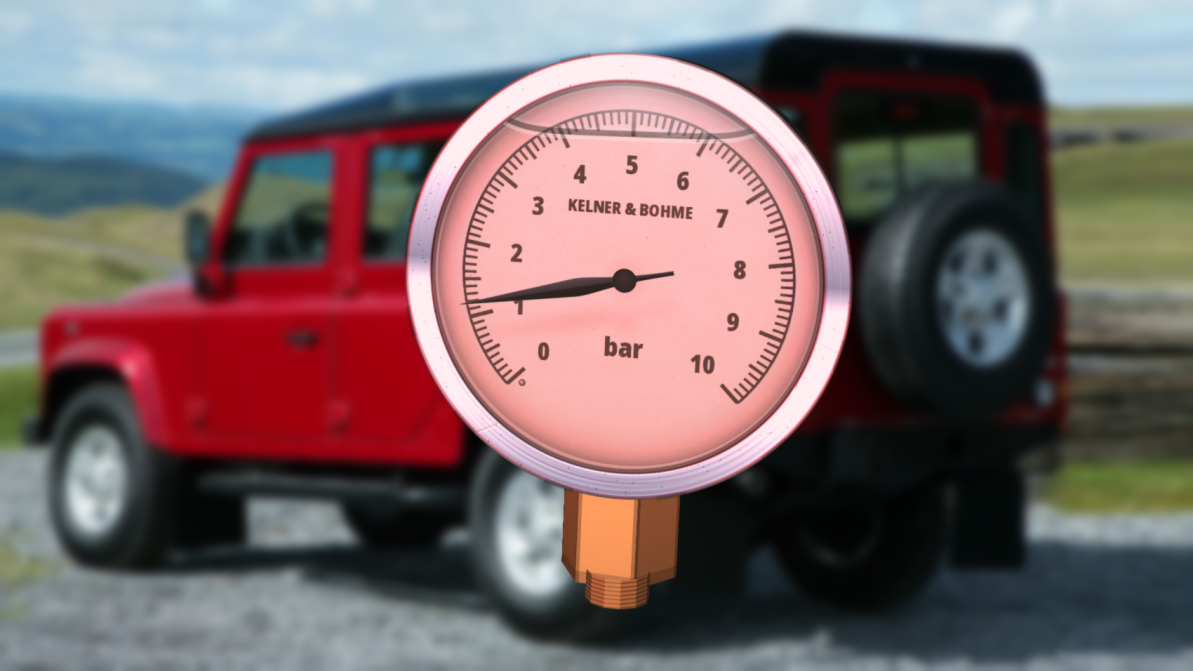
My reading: 1.2 bar
